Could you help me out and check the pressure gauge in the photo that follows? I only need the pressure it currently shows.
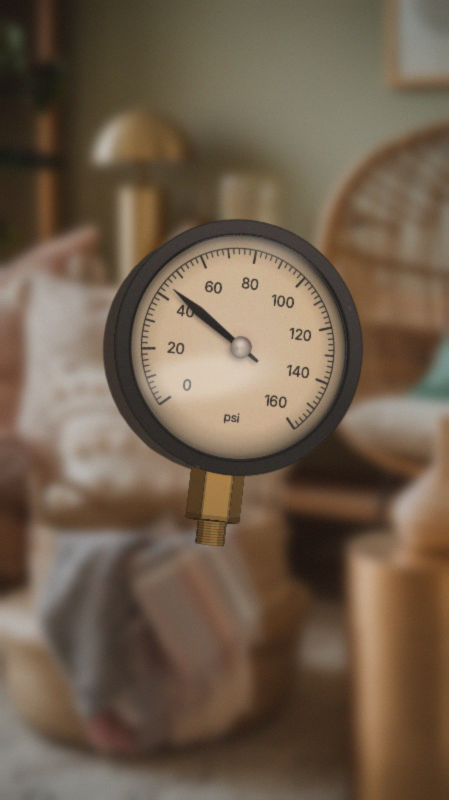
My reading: 44 psi
